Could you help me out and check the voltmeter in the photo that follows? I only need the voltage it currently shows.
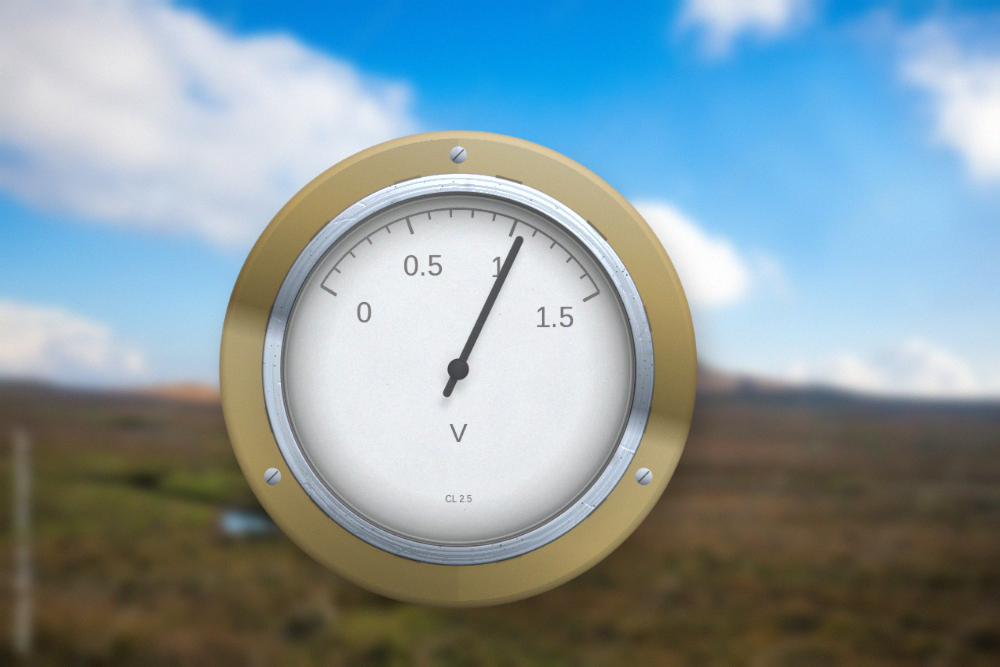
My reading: 1.05 V
